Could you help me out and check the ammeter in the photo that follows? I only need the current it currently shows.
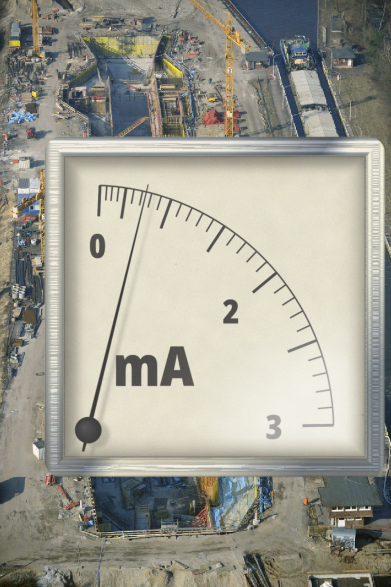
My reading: 0.75 mA
